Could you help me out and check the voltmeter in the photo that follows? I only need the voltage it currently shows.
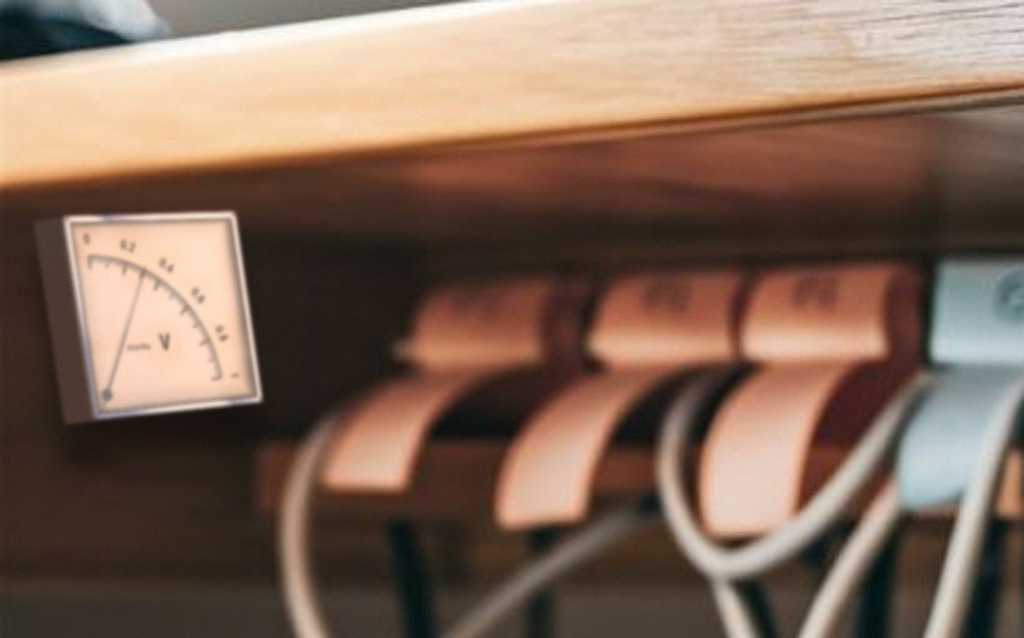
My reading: 0.3 V
